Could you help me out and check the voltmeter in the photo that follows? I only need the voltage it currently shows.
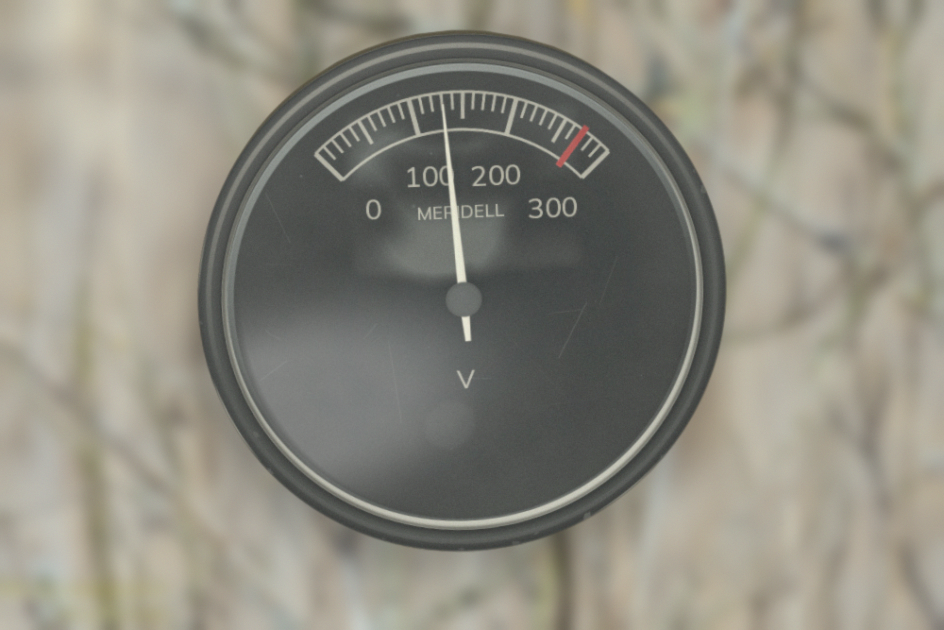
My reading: 130 V
